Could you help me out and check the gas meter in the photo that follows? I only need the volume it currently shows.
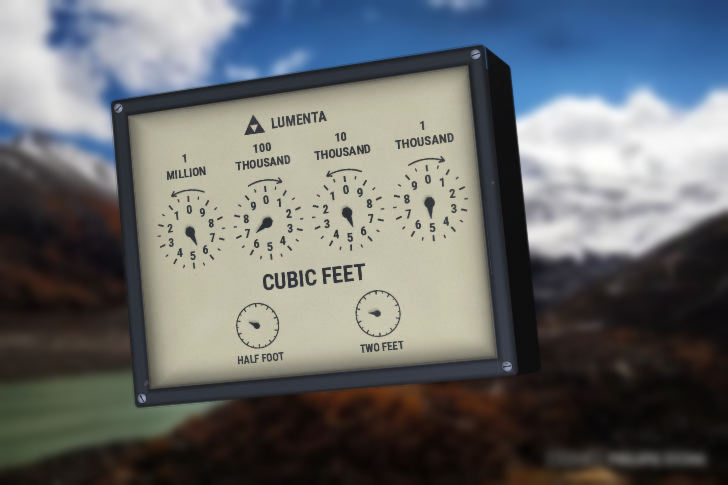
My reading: 565500 ft³
